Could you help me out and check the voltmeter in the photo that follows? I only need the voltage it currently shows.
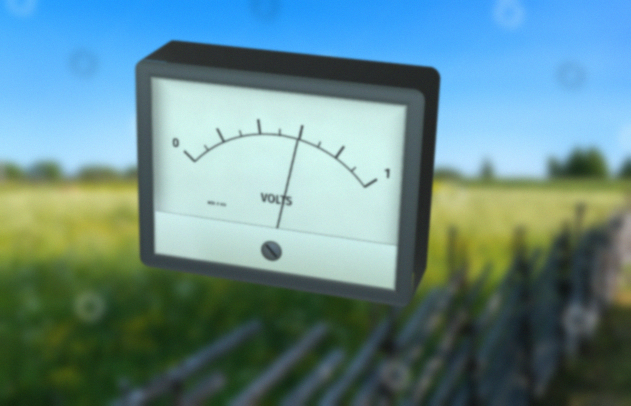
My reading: 0.6 V
